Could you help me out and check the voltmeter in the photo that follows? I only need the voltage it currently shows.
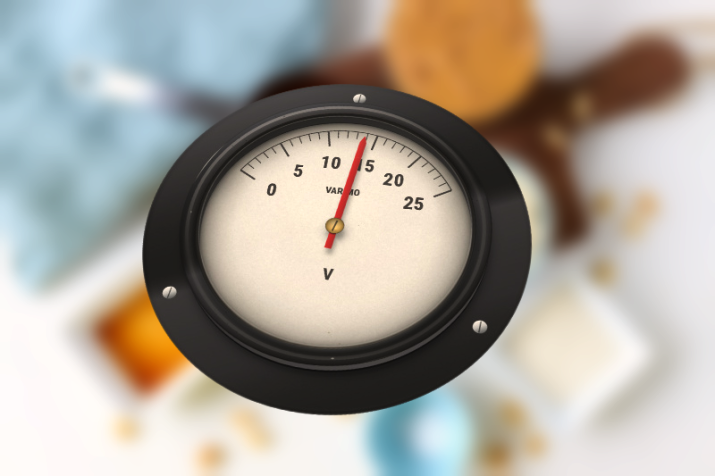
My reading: 14 V
